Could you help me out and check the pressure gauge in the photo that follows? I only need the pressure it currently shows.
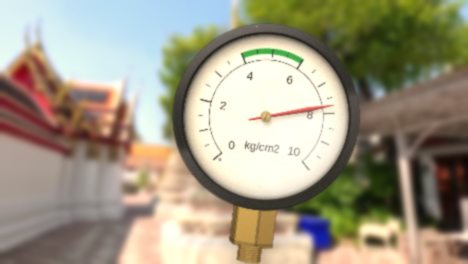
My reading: 7.75 kg/cm²
